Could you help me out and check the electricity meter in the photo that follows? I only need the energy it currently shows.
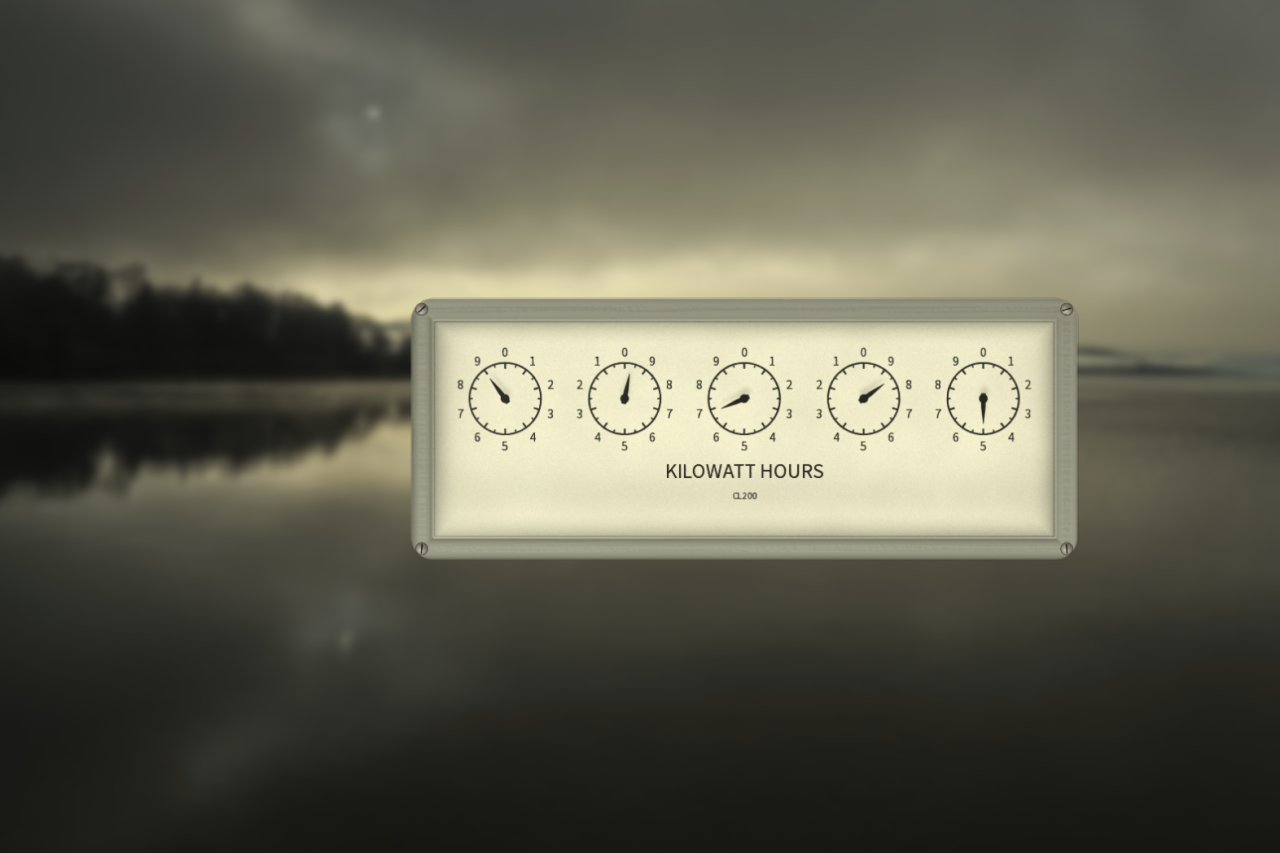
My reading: 89685 kWh
